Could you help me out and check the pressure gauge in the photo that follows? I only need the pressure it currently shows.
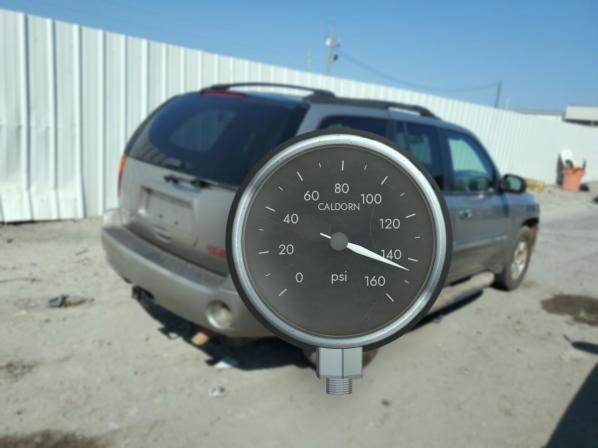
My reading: 145 psi
